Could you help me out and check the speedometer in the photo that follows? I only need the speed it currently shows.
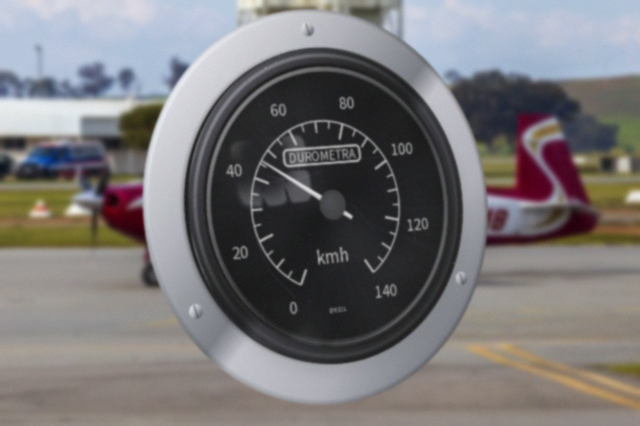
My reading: 45 km/h
